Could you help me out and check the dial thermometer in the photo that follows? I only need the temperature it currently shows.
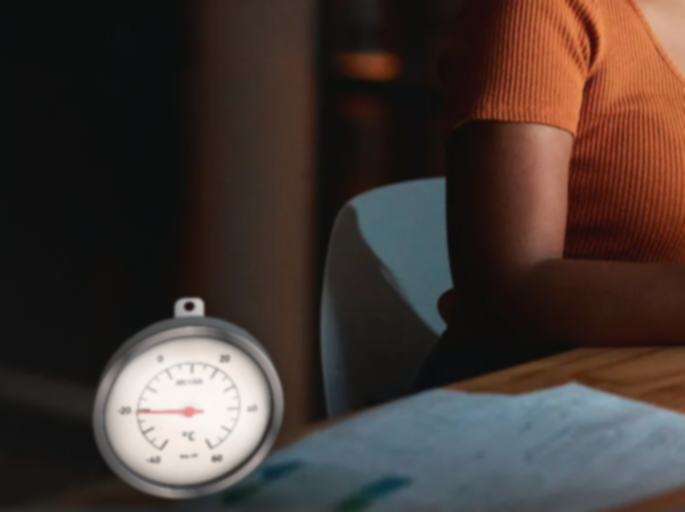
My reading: -20 °C
